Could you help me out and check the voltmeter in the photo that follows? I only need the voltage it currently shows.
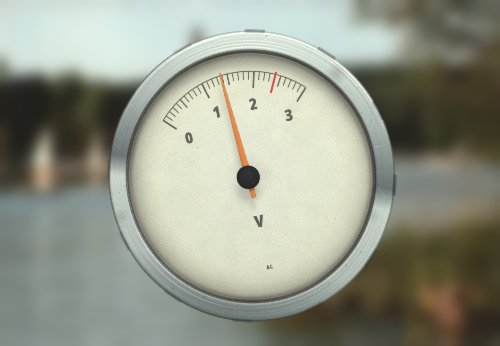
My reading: 1.4 V
